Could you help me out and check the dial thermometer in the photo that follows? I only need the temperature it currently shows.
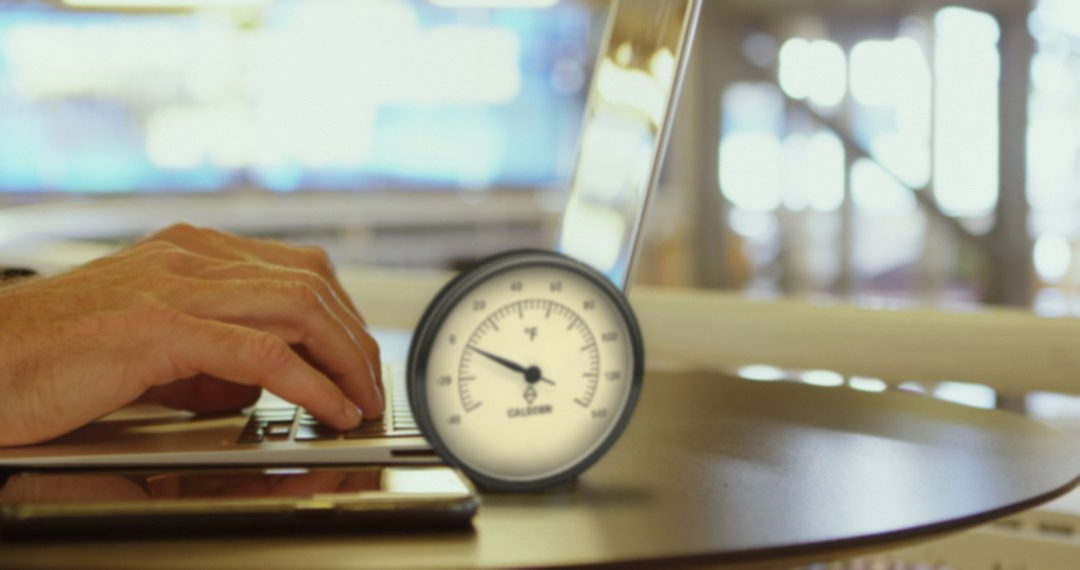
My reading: 0 °F
